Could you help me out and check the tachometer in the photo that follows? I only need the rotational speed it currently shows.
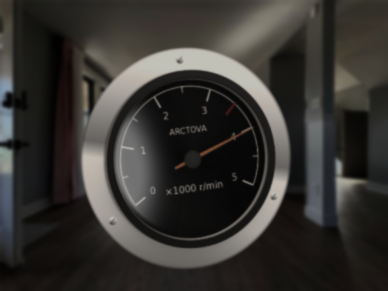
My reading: 4000 rpm
